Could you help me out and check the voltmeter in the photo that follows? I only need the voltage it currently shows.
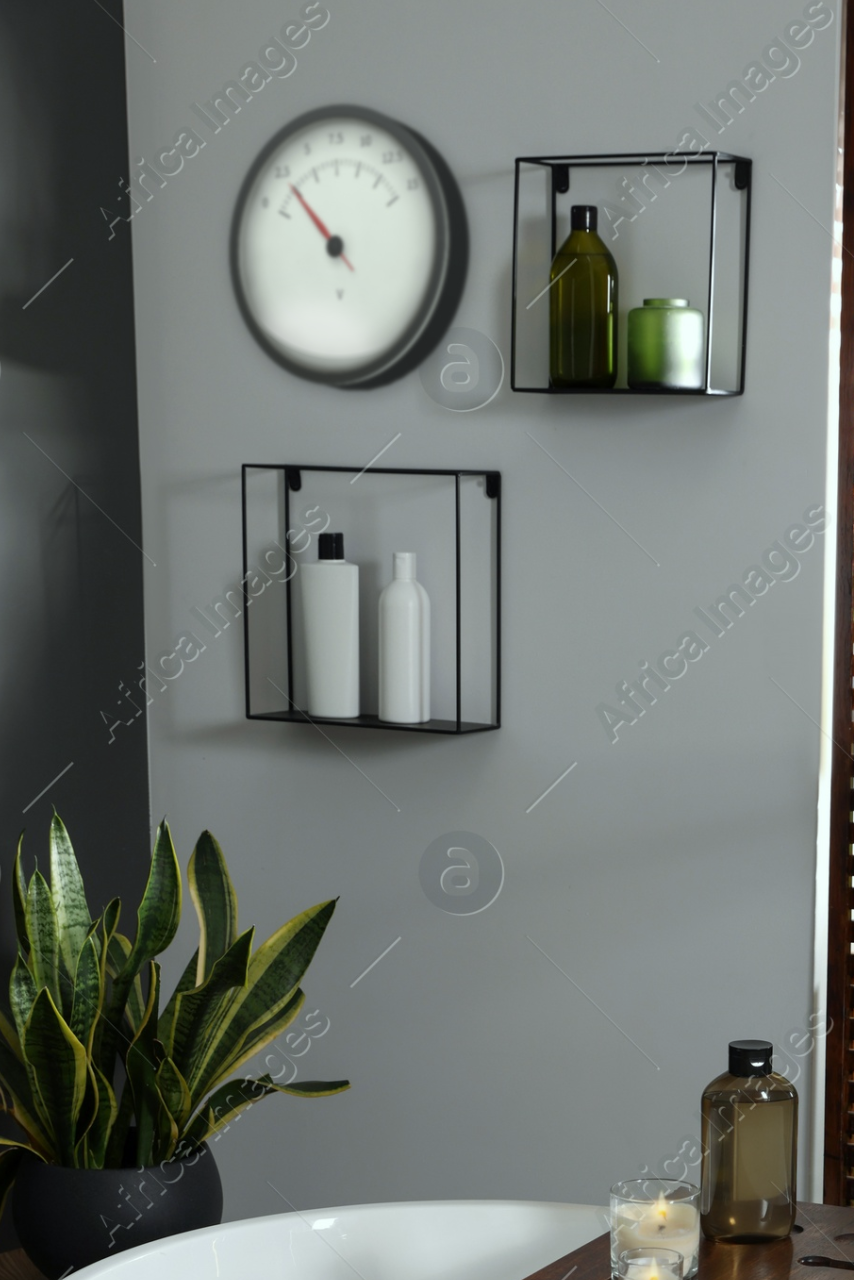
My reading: 2.5 V
